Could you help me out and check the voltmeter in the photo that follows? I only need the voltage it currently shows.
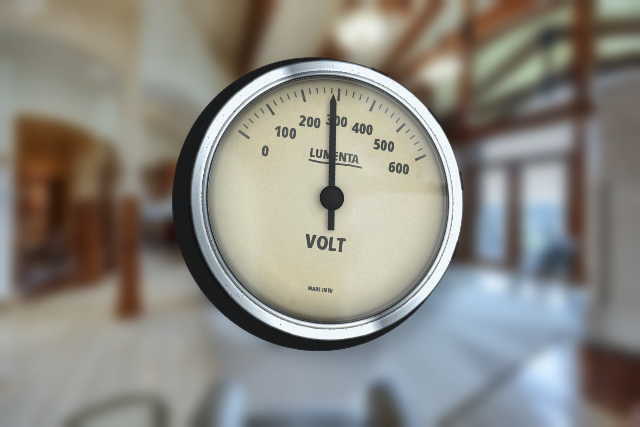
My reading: 280 V
